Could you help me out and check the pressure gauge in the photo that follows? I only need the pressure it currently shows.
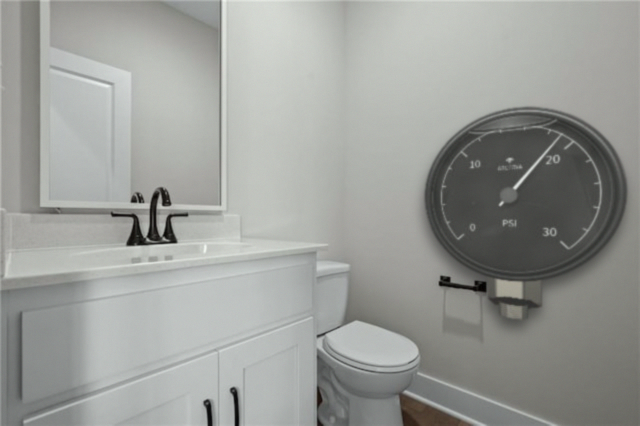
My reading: 19 psi
